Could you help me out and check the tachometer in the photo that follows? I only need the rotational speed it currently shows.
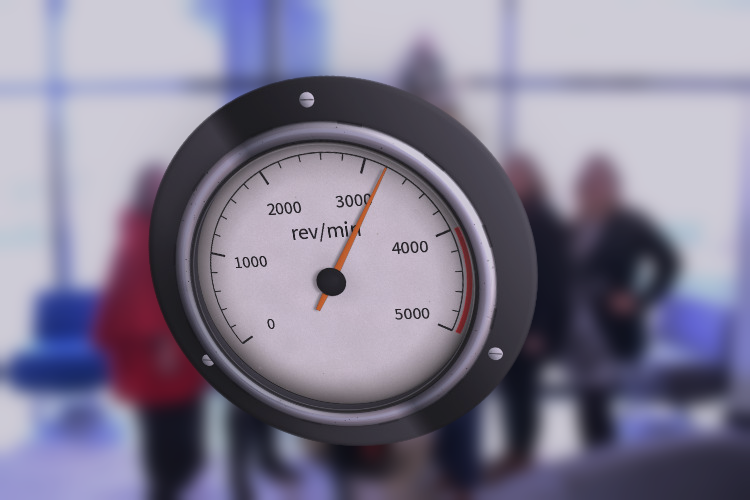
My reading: 3200 rpm
